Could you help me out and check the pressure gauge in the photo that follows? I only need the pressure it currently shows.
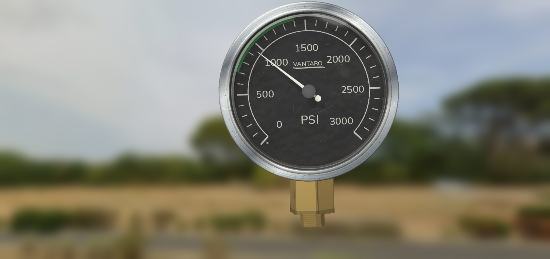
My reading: 950 psi
